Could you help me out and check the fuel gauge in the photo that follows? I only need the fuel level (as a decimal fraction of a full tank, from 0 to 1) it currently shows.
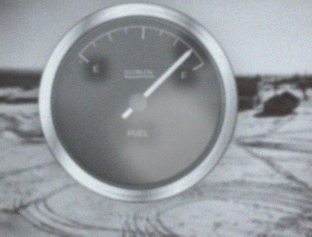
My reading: 0.875
